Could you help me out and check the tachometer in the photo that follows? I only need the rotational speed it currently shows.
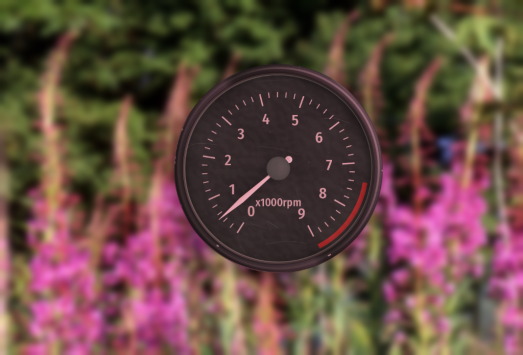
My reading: 500 rpm
